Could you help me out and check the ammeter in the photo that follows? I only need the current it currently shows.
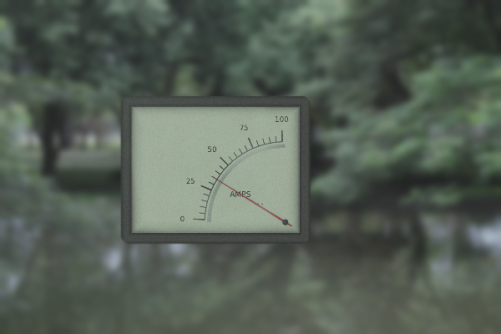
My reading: 35 A
